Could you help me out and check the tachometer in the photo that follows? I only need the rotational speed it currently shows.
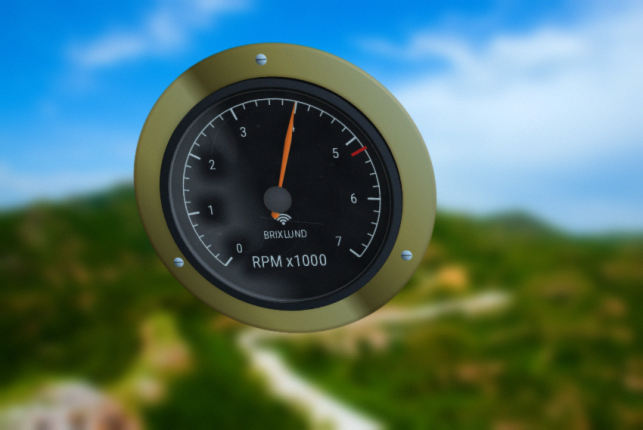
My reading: 4000 rpm
